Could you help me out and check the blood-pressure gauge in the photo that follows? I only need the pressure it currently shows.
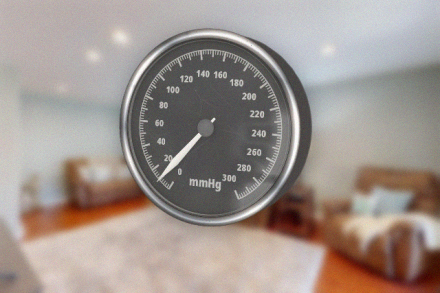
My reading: 10 mmHg
